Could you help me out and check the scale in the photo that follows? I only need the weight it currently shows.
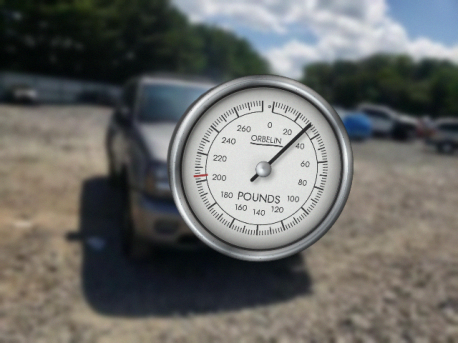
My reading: 30 lb
